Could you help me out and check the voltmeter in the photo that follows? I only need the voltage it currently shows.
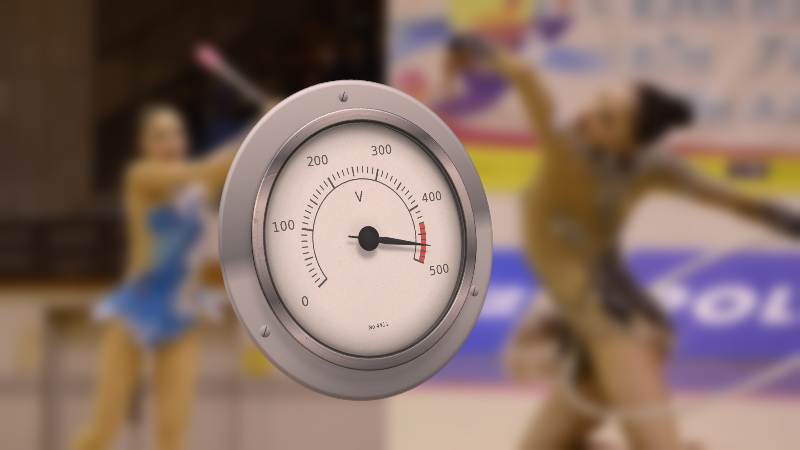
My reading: 470 V
